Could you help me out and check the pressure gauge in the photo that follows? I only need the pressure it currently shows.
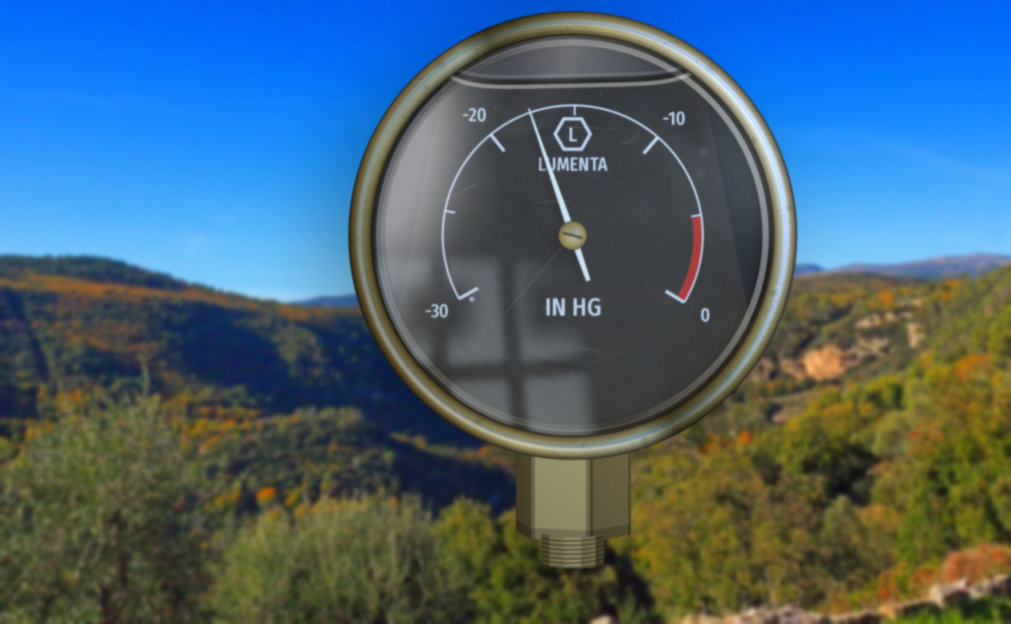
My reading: -17.5 inHg
